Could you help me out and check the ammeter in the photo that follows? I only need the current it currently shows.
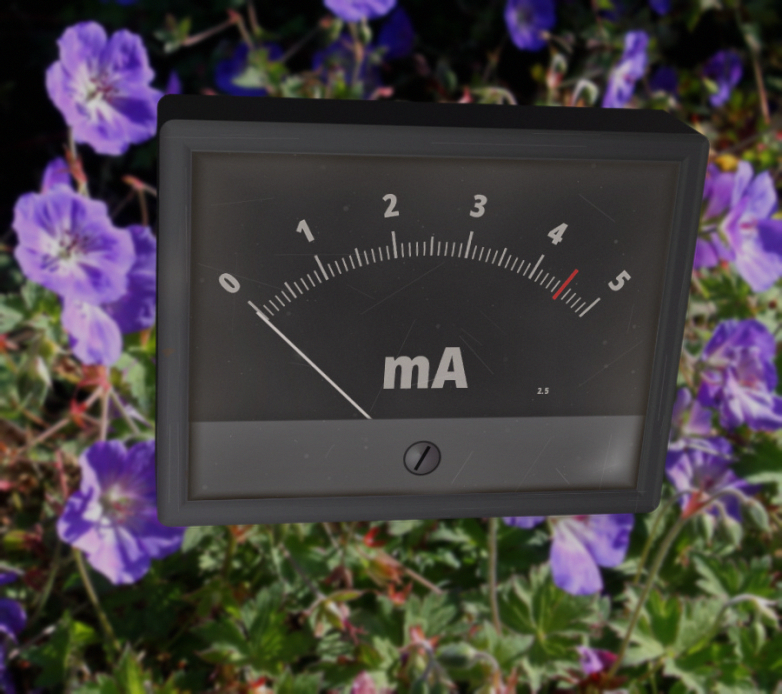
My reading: 0 mA
